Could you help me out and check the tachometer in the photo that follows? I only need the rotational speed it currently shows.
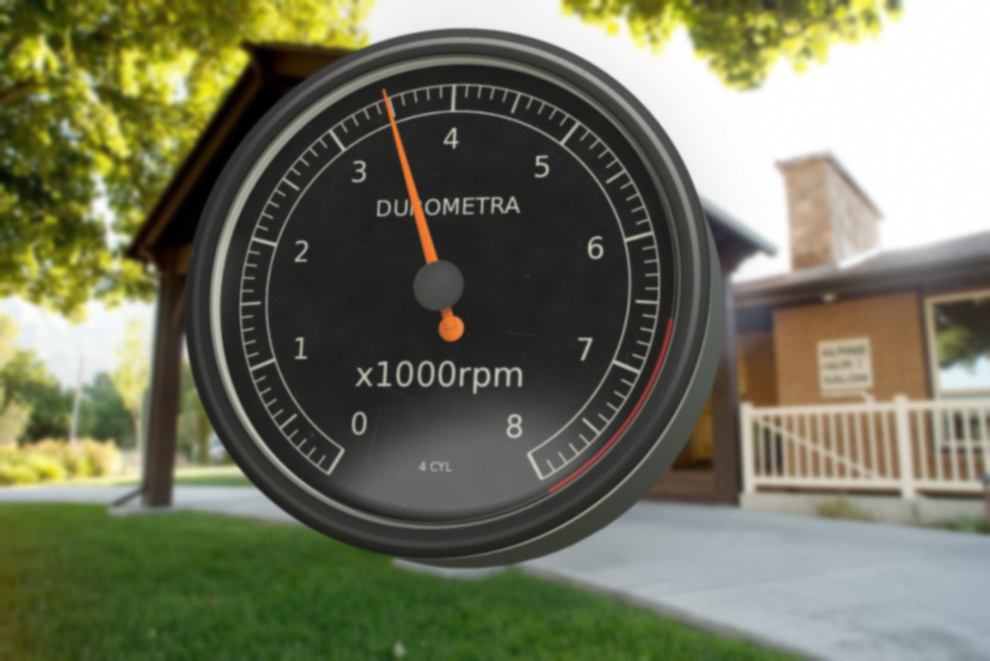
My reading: 3500 rpm
